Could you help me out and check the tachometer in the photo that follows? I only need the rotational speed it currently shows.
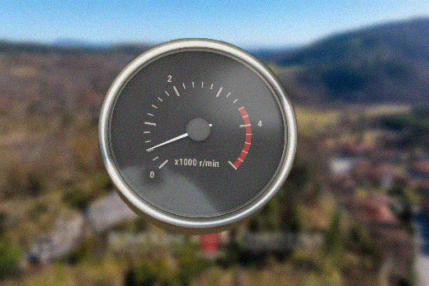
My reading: 400 rpm
